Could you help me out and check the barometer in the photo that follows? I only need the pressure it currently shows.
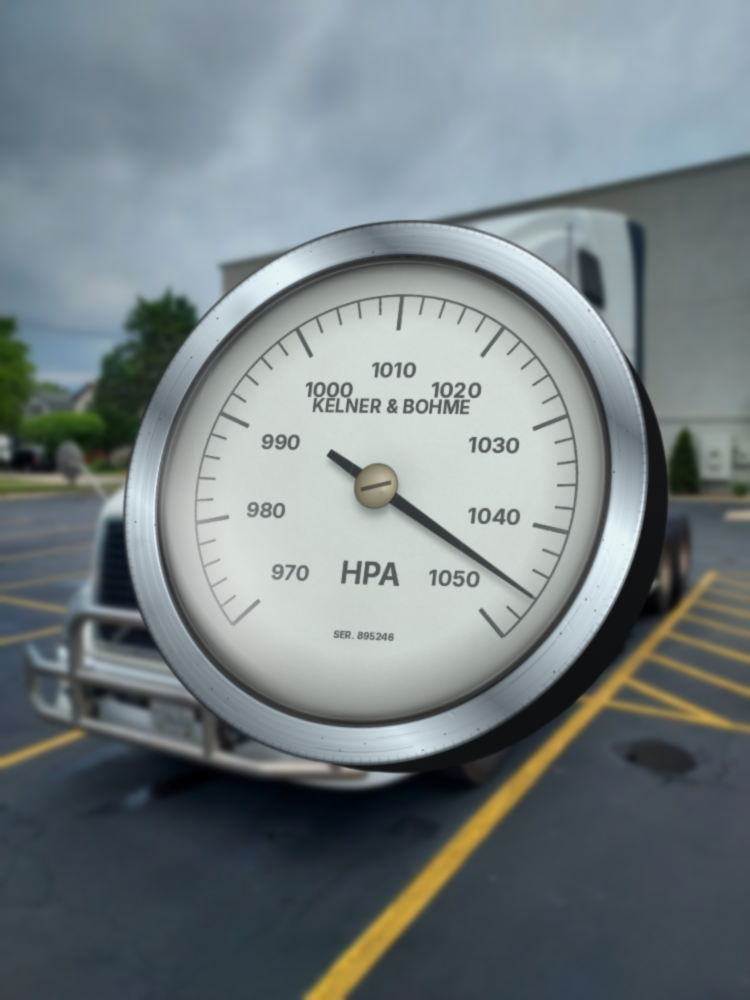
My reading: 1046 hPa
